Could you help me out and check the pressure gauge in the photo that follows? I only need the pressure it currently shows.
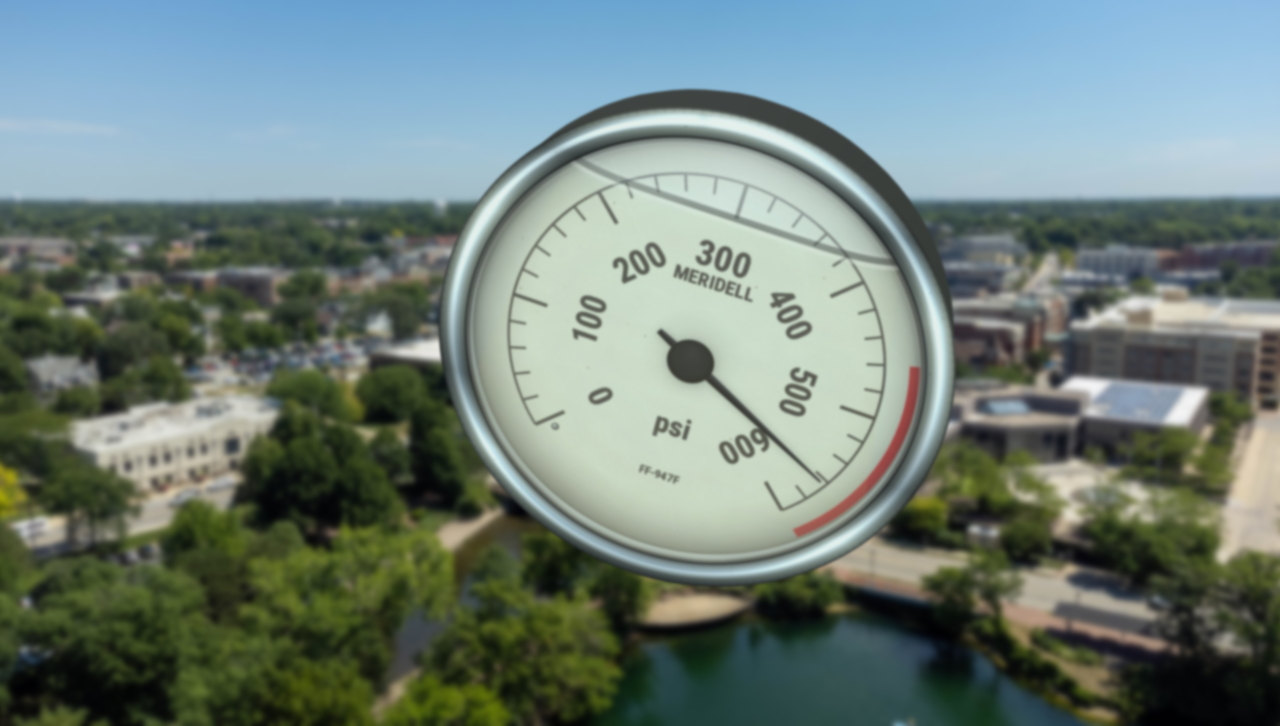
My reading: 560 psi
